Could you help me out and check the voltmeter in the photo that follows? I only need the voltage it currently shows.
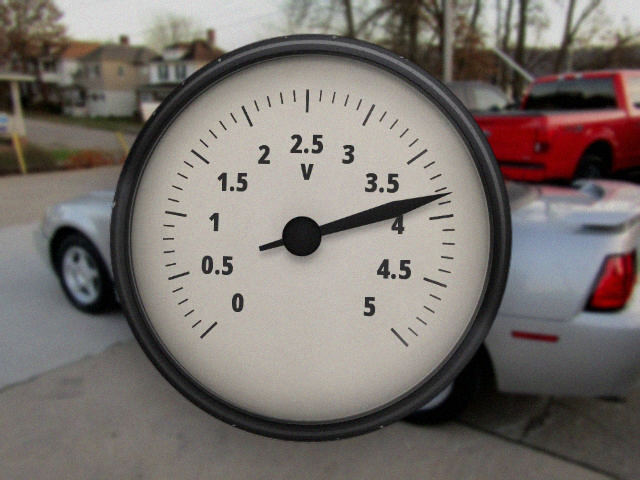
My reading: 3.85 V
